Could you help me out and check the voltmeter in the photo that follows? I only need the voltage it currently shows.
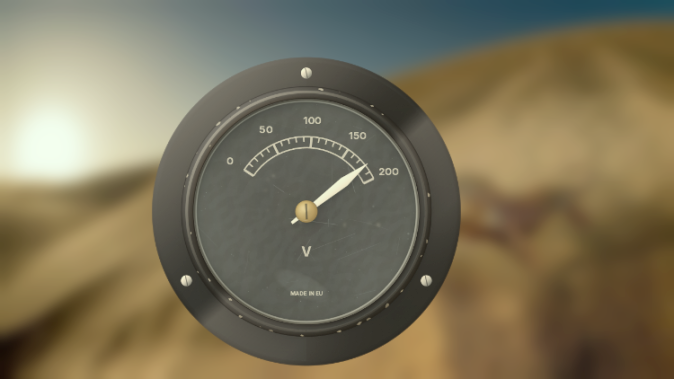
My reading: 180 V
